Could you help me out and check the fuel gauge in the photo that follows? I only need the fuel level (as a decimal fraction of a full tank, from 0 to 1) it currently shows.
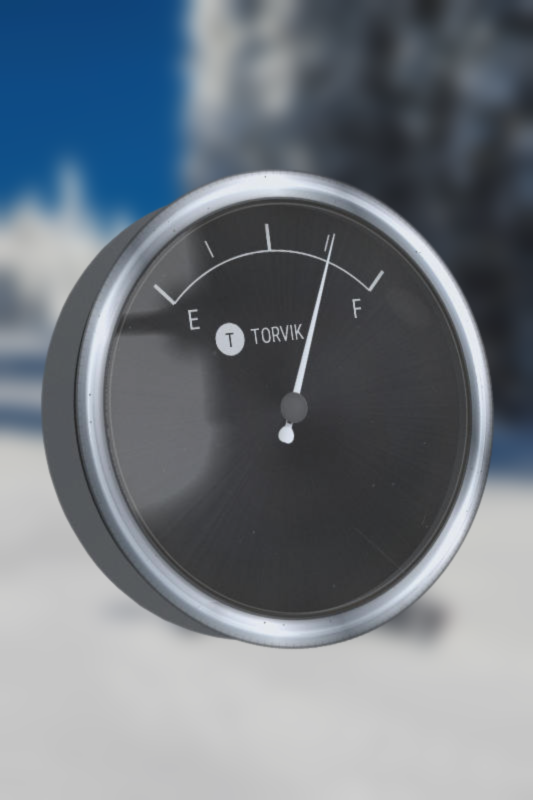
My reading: 0.75
